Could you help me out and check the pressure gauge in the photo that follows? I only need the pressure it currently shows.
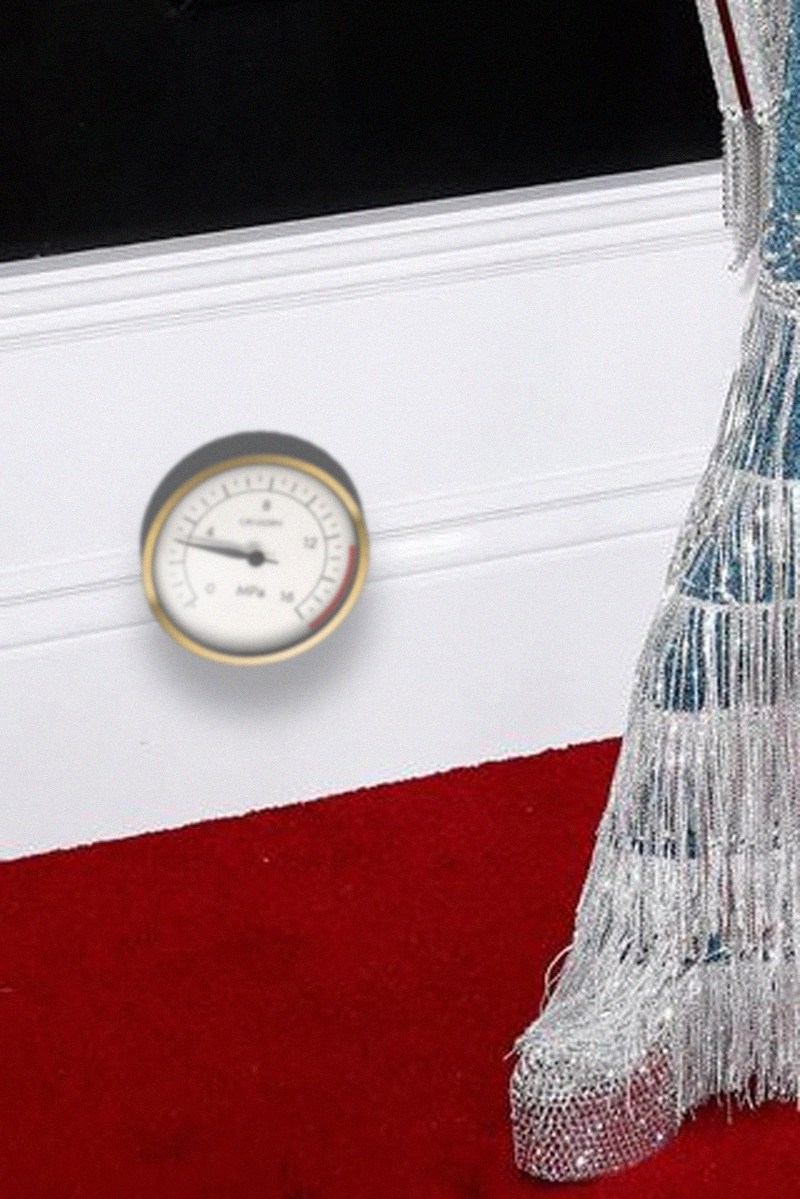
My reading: 3 MPa
